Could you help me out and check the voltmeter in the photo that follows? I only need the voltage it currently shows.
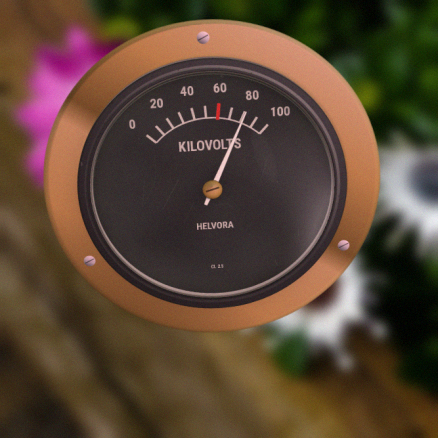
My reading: 80 kV
